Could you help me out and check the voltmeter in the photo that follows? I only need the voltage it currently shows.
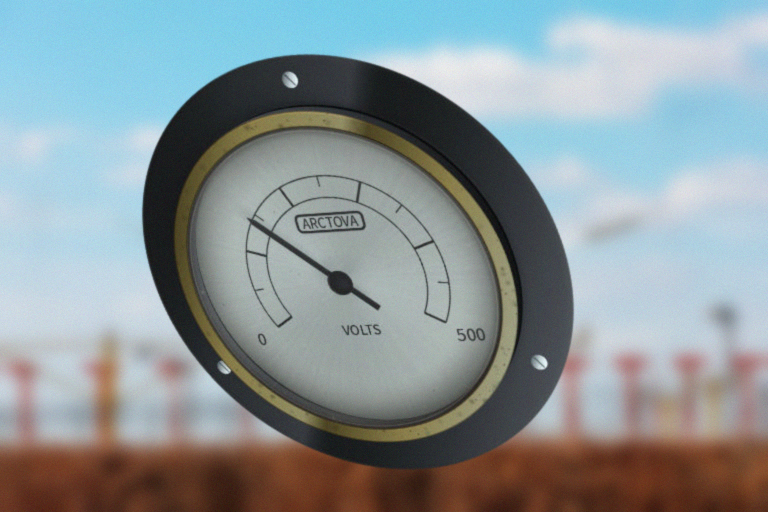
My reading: 150 V
